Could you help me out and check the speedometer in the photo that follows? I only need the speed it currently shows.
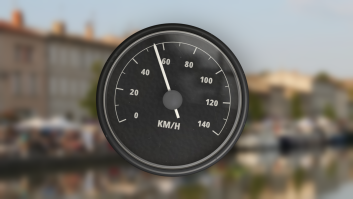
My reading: 55 km/h
